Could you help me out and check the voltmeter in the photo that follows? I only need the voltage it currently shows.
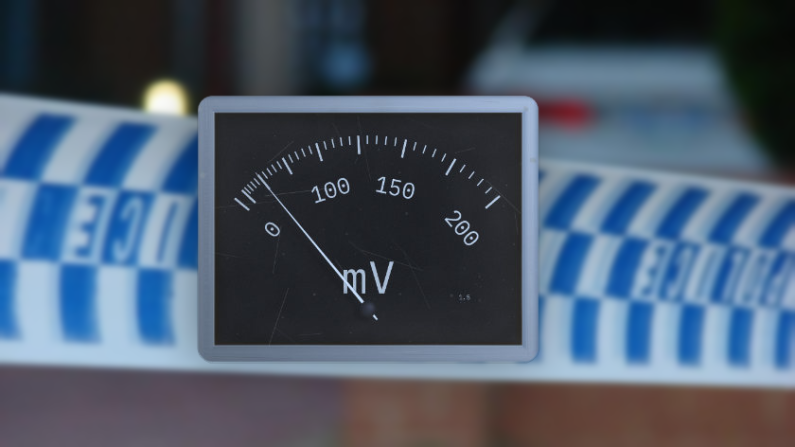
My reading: 50 mV
